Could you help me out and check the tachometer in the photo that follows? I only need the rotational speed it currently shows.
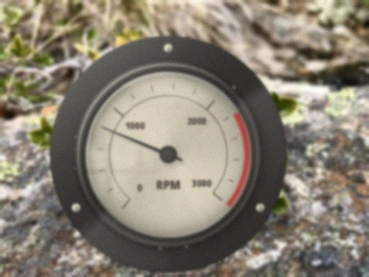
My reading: 800 rpm
